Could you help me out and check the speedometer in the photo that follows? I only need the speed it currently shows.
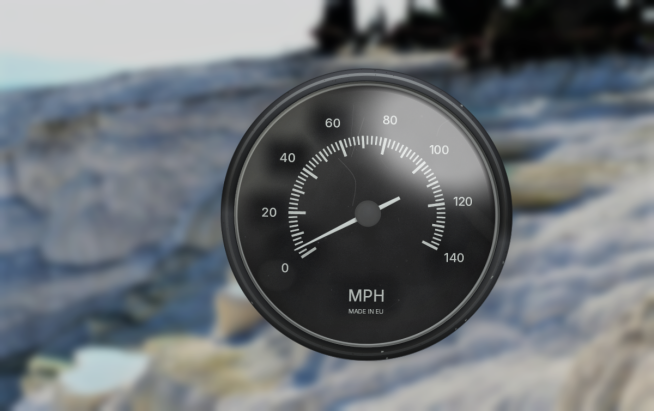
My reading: 4 mph
